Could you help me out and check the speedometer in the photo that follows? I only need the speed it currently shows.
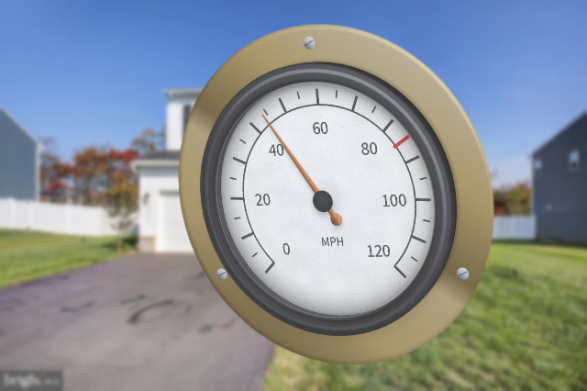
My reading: 45 mph
